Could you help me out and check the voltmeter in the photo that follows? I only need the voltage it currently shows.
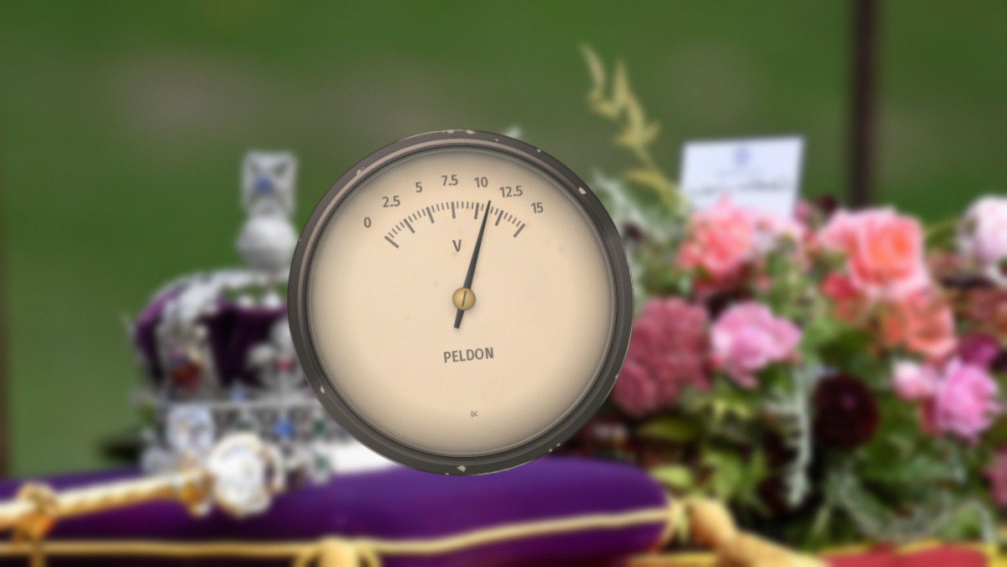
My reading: 11 V
